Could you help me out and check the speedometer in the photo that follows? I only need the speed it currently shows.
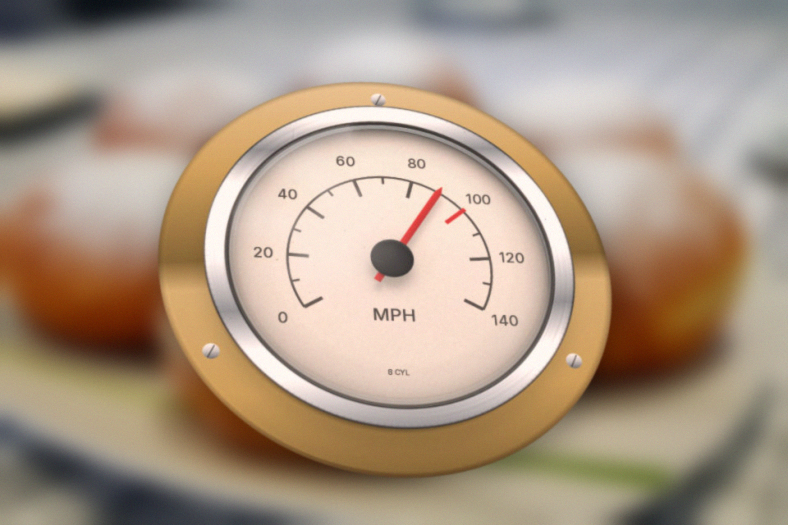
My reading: 90 mph
